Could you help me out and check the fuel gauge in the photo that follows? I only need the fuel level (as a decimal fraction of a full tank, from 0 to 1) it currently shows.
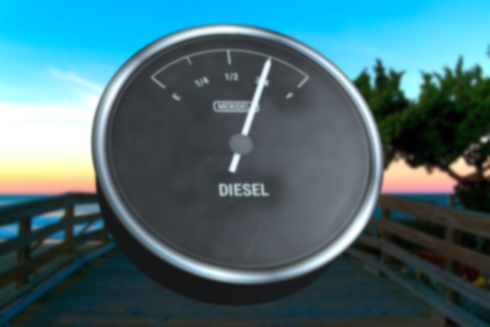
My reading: 0.75
